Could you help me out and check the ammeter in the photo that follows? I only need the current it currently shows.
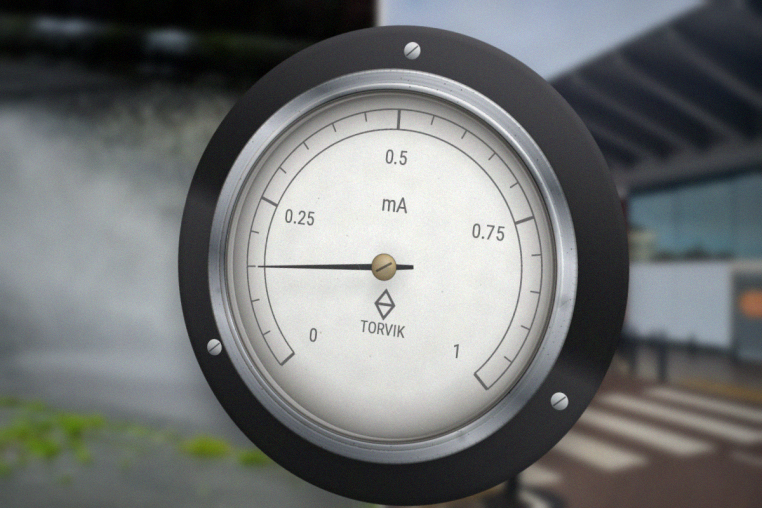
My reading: 0.15 mA
